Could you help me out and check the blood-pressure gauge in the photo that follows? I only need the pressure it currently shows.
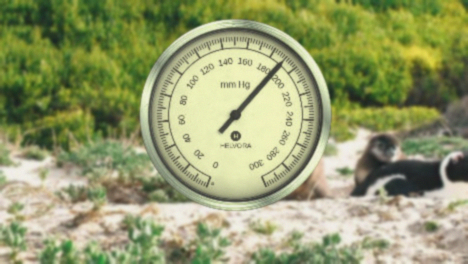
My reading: 190 mmHg
